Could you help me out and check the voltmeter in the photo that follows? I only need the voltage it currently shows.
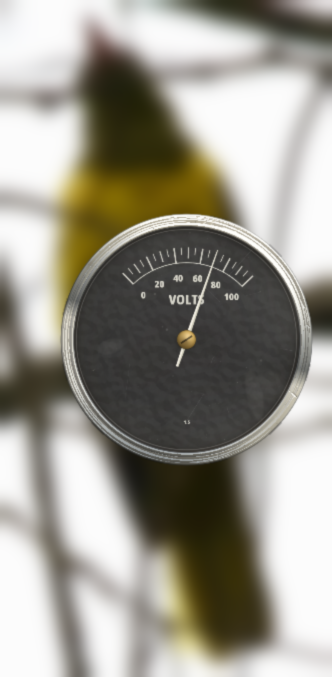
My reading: 70 V
